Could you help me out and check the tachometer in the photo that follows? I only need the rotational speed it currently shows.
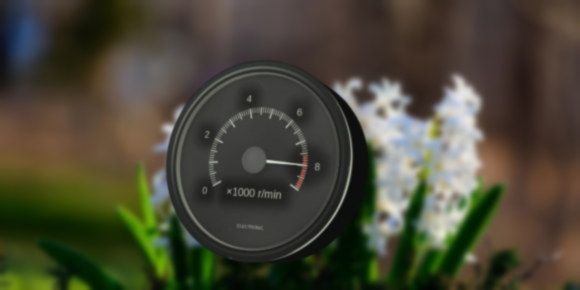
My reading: 8000 rpm
